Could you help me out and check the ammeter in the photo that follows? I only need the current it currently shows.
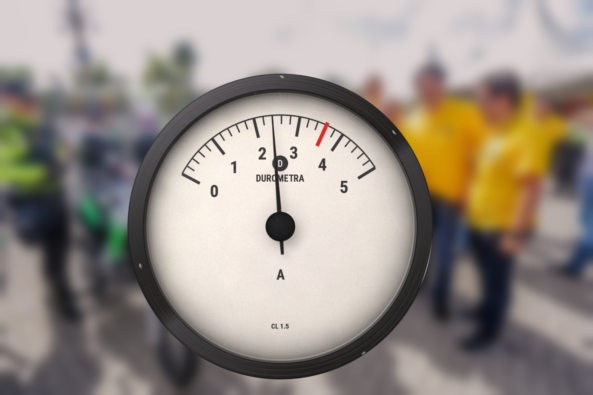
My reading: 2.4 A
